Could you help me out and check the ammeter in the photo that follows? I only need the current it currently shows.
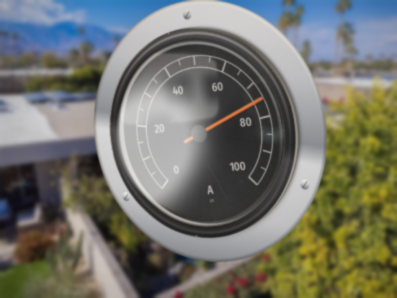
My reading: 75 A
